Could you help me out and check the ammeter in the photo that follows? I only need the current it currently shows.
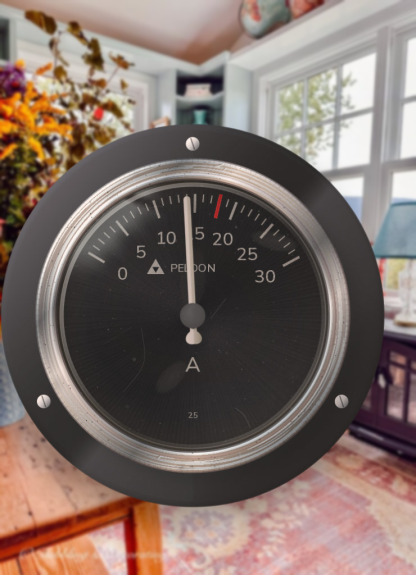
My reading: 14 A
